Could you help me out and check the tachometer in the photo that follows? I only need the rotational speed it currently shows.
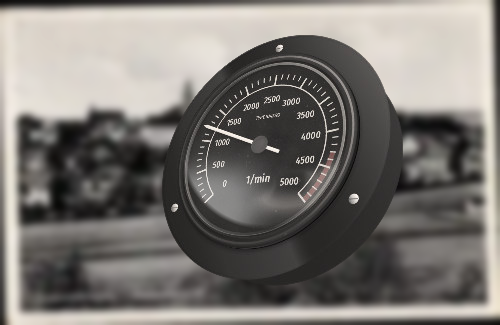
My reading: 1200 rpm
